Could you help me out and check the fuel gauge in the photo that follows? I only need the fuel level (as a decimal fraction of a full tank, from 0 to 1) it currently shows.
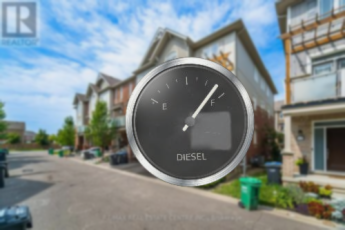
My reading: 0.875
